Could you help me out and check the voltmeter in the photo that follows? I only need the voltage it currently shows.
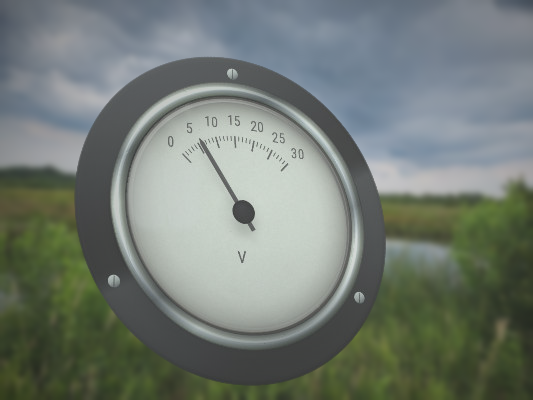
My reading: 5 V
